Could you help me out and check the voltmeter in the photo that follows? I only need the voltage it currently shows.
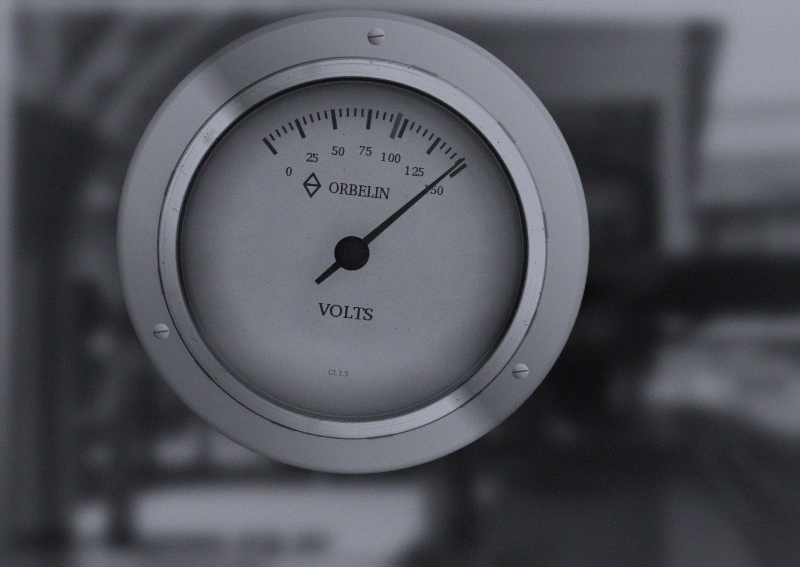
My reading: 145 V
